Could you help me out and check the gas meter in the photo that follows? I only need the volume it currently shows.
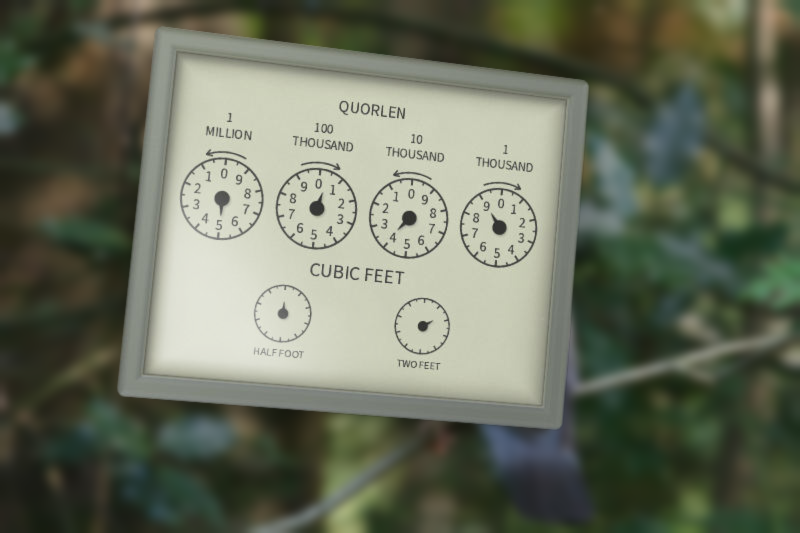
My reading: 503900 ft³
